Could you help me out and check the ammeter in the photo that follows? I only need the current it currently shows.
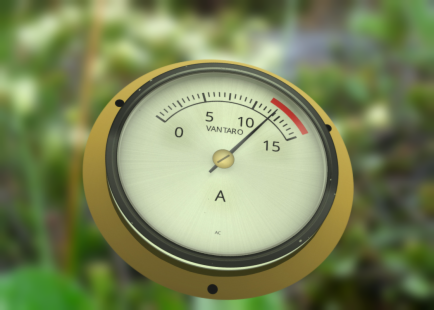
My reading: 12 A
